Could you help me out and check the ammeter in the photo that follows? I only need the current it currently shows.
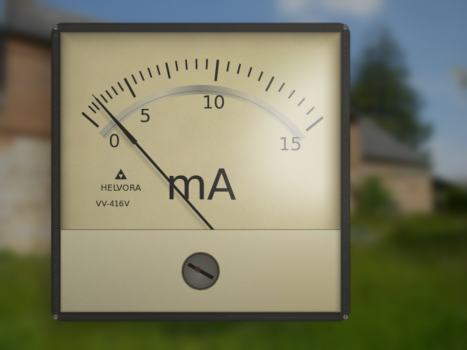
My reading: 2.5 mA
